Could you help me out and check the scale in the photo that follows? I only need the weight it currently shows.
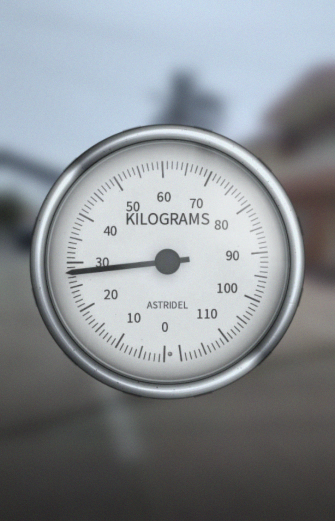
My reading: 28 kg
